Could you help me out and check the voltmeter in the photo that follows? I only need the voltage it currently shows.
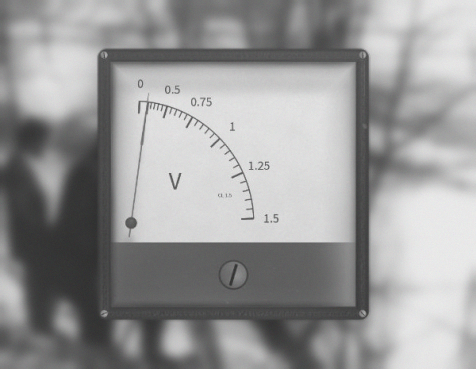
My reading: 0.25 V
